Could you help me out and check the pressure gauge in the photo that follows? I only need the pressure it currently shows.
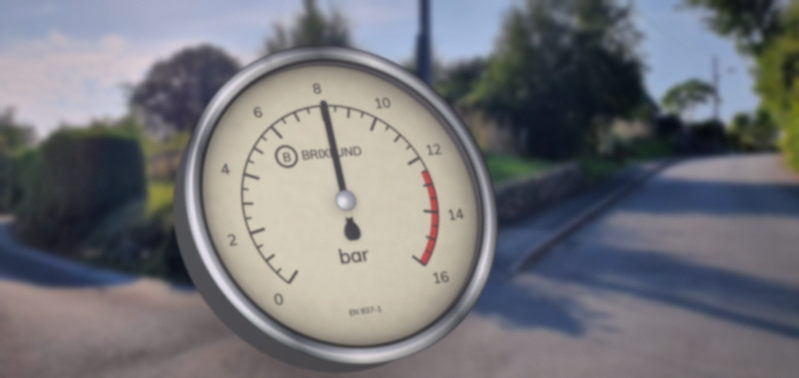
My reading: 8 bar
